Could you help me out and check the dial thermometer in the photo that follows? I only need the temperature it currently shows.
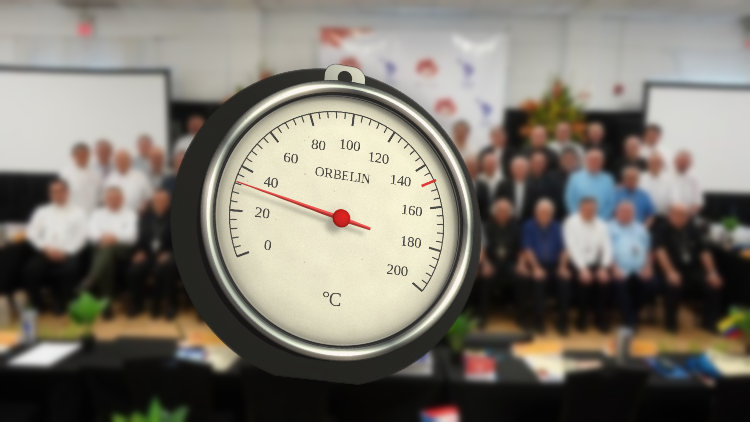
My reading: 32 °C
